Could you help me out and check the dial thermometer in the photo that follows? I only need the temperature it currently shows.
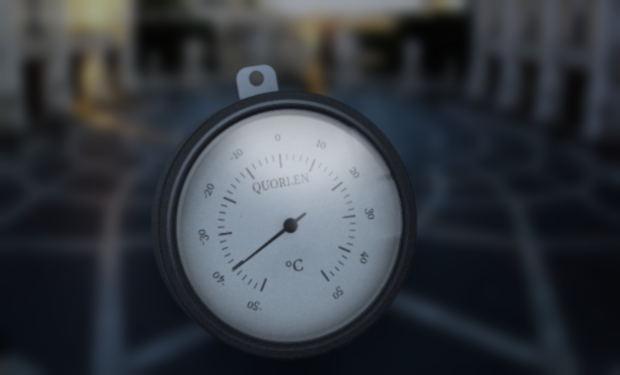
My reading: -40 °C
